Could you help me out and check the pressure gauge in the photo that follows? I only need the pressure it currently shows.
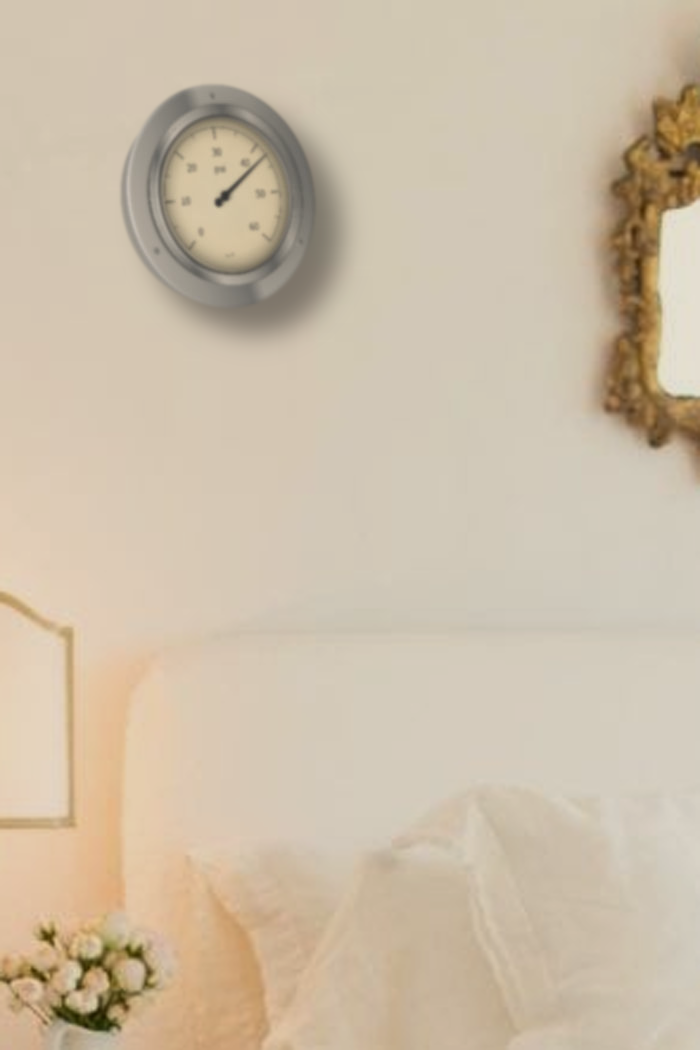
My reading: 42.5 psi
